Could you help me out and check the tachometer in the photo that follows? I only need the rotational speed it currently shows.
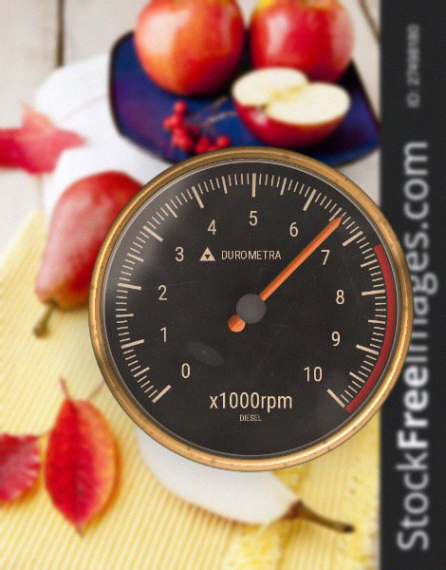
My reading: 6600 rpm
